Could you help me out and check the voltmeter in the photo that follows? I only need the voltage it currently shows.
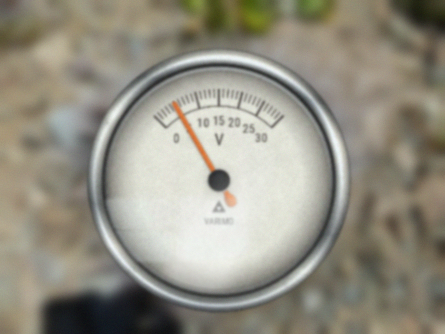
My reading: 5 V
